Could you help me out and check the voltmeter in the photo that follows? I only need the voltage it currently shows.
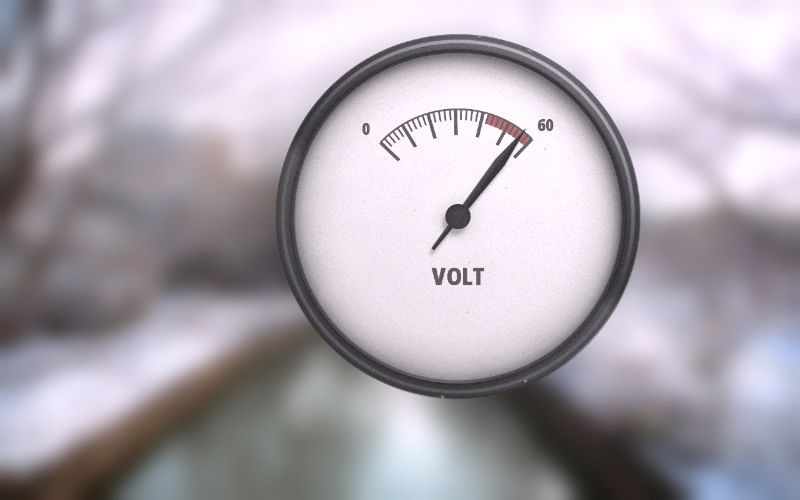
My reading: 56 V
